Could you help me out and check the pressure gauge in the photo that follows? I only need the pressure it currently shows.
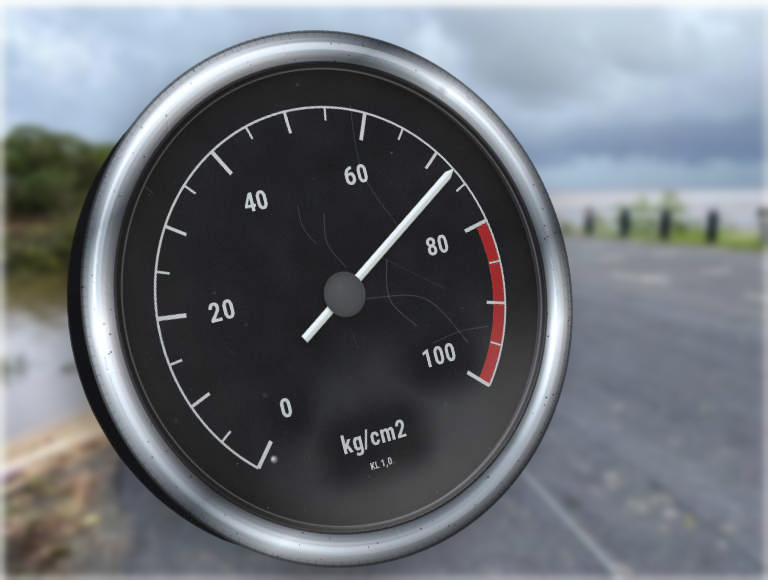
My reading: 72.5 kg/cm²
